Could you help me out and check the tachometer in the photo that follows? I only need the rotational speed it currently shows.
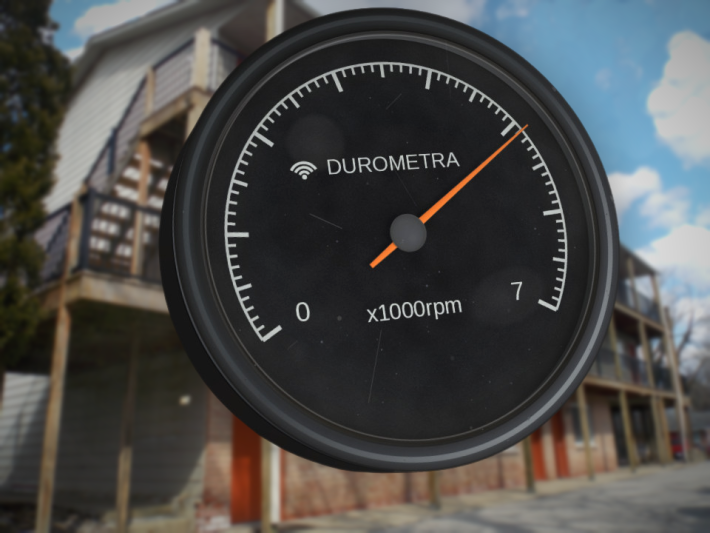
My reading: 5100 rpm
